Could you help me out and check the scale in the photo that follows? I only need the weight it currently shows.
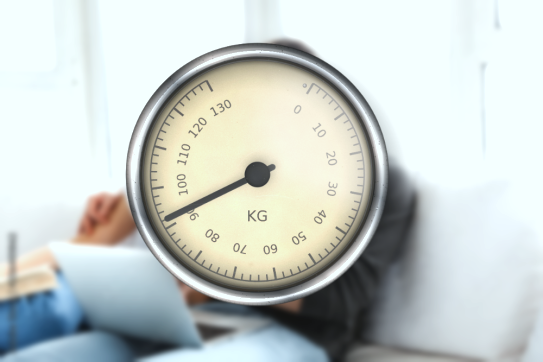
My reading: 92 kg
